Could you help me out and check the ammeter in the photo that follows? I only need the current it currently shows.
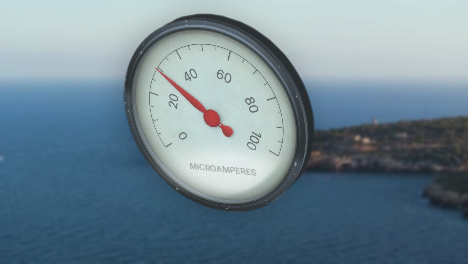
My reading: 30 µA
